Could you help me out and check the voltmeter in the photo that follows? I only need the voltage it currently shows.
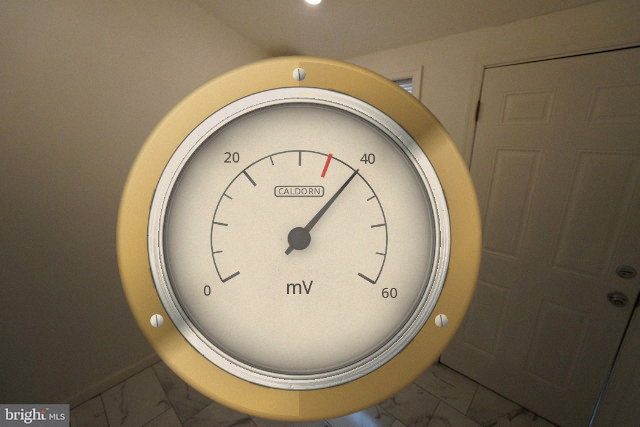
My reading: 40 mV
